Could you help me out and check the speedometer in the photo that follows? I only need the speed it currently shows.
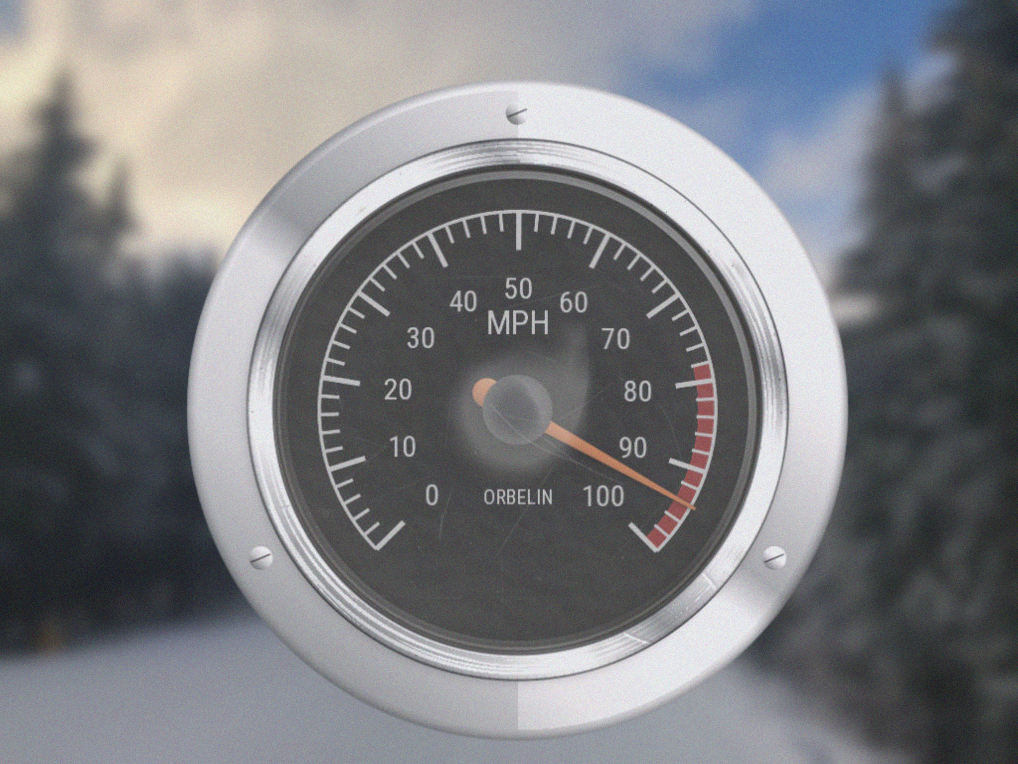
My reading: 94 mph
